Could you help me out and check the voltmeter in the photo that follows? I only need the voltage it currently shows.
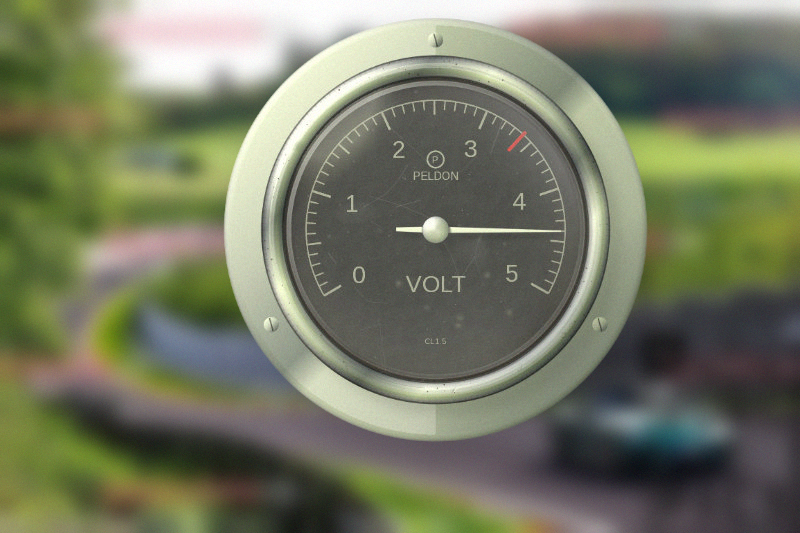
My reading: 4.4 V
